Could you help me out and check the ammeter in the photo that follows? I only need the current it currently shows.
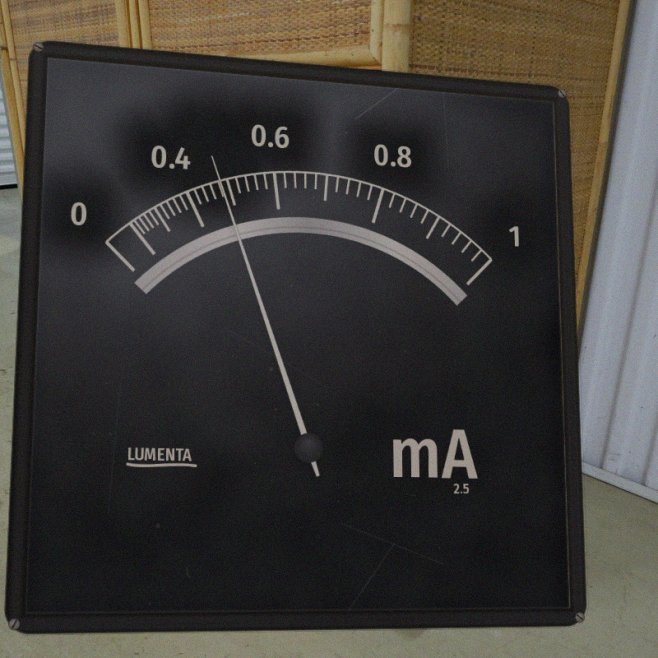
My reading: 0.48 mA
